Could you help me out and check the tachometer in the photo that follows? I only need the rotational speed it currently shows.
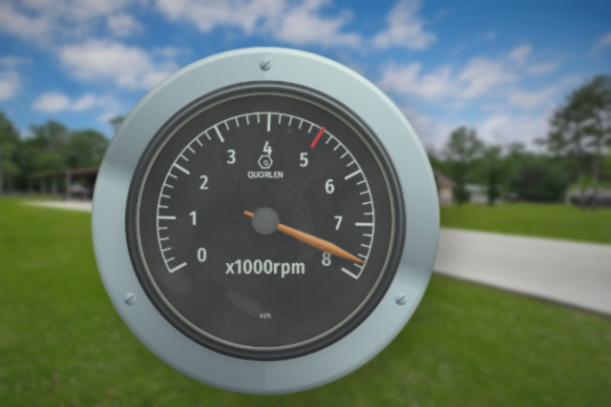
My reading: 7700 rpm
